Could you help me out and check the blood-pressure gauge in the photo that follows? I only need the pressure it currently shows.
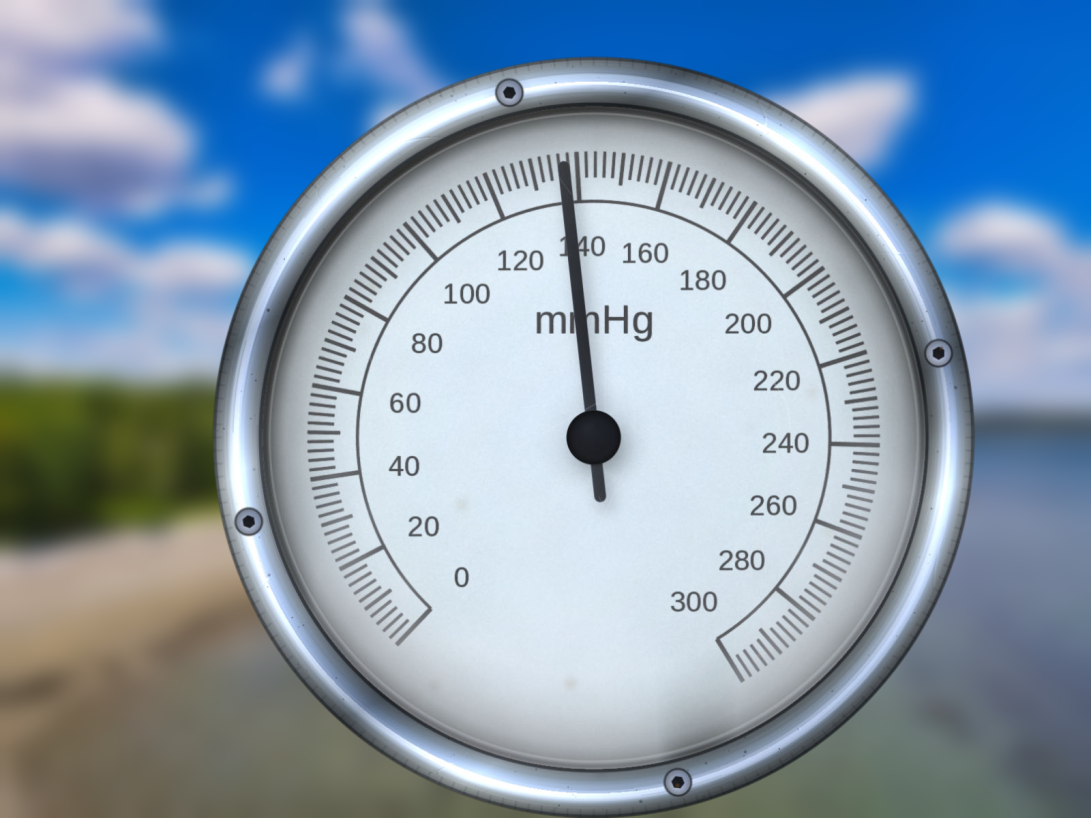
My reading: 137 mmHg
